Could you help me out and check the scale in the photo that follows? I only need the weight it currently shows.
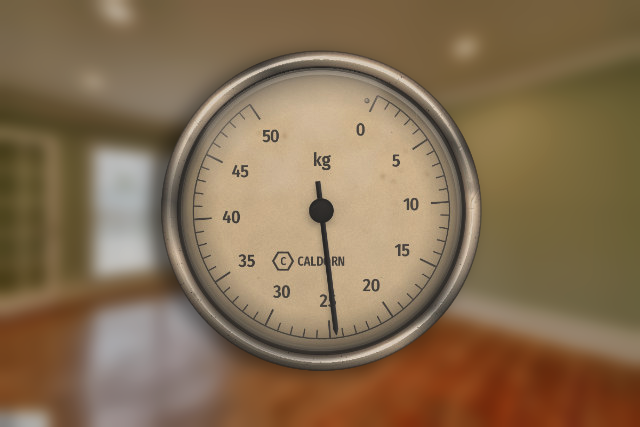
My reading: 24.5 kg
